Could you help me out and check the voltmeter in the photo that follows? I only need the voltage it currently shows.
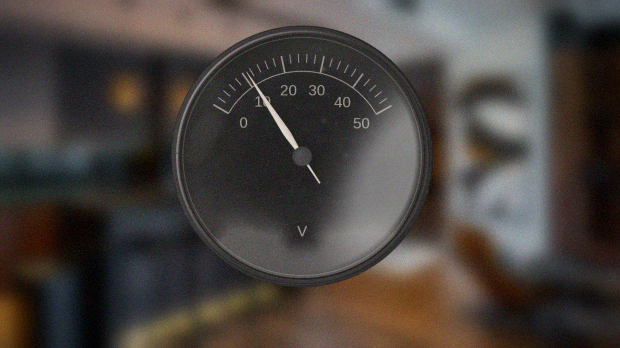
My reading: 11 V
